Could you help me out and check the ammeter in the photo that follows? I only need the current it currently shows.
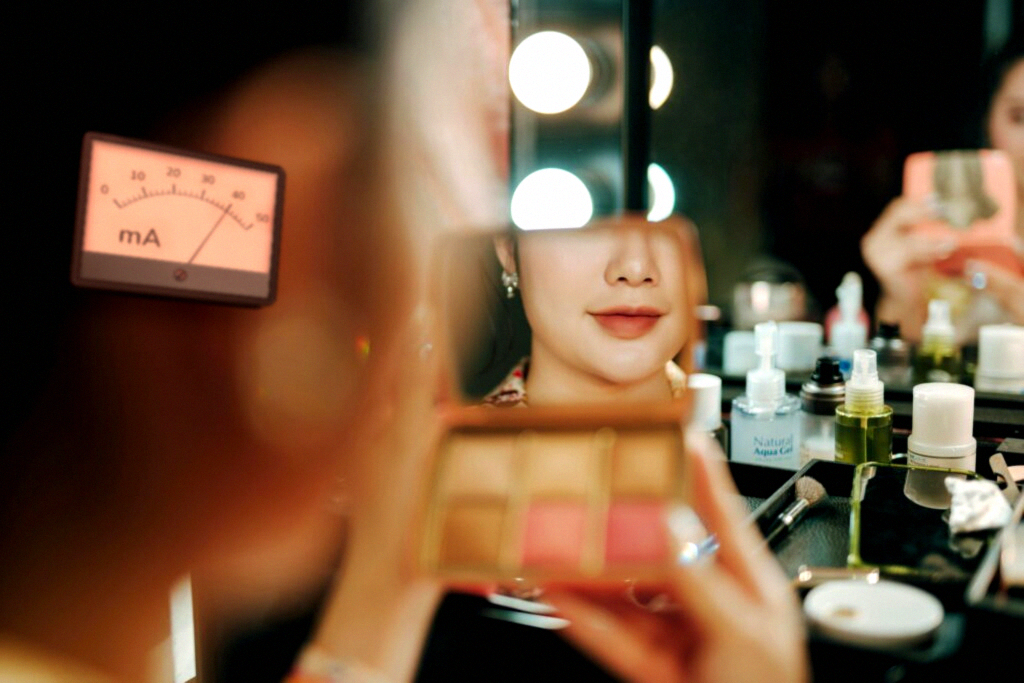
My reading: 40 mA
